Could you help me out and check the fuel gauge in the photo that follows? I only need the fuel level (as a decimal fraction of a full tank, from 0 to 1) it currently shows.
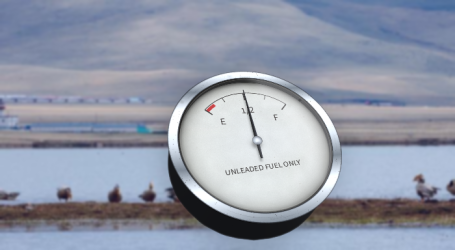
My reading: 0.5
